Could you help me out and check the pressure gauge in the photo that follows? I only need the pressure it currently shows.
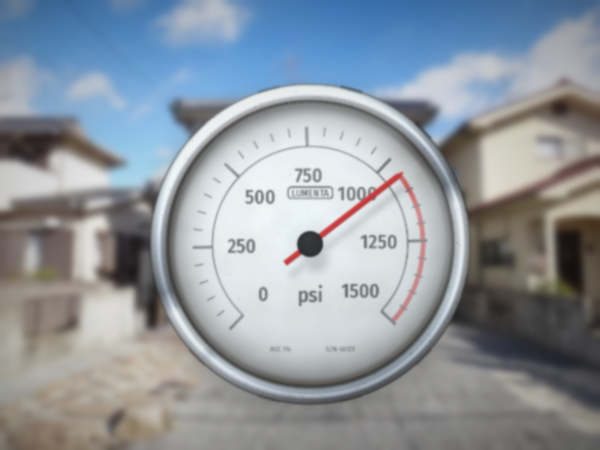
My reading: 1050 psi
